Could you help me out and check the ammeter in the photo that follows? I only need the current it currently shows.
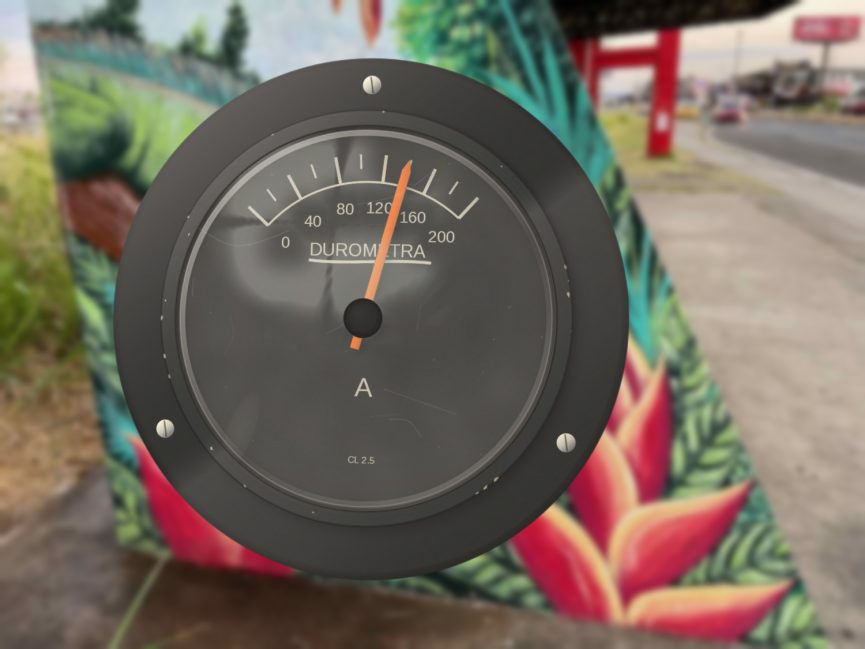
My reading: 140 A
